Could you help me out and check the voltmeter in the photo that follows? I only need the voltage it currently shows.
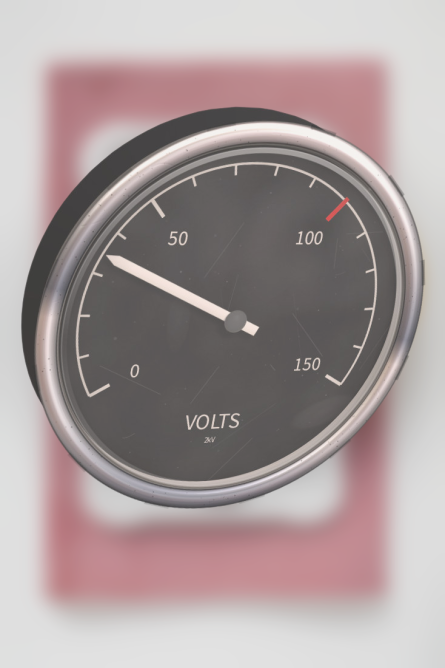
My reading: 35 V
